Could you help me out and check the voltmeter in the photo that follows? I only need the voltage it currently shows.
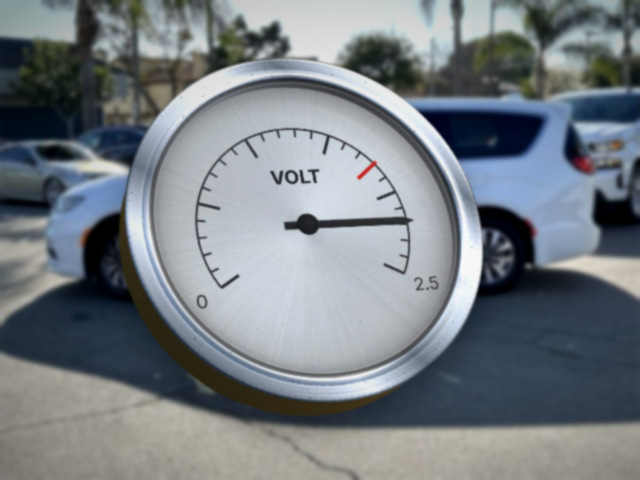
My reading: 2.2 V
